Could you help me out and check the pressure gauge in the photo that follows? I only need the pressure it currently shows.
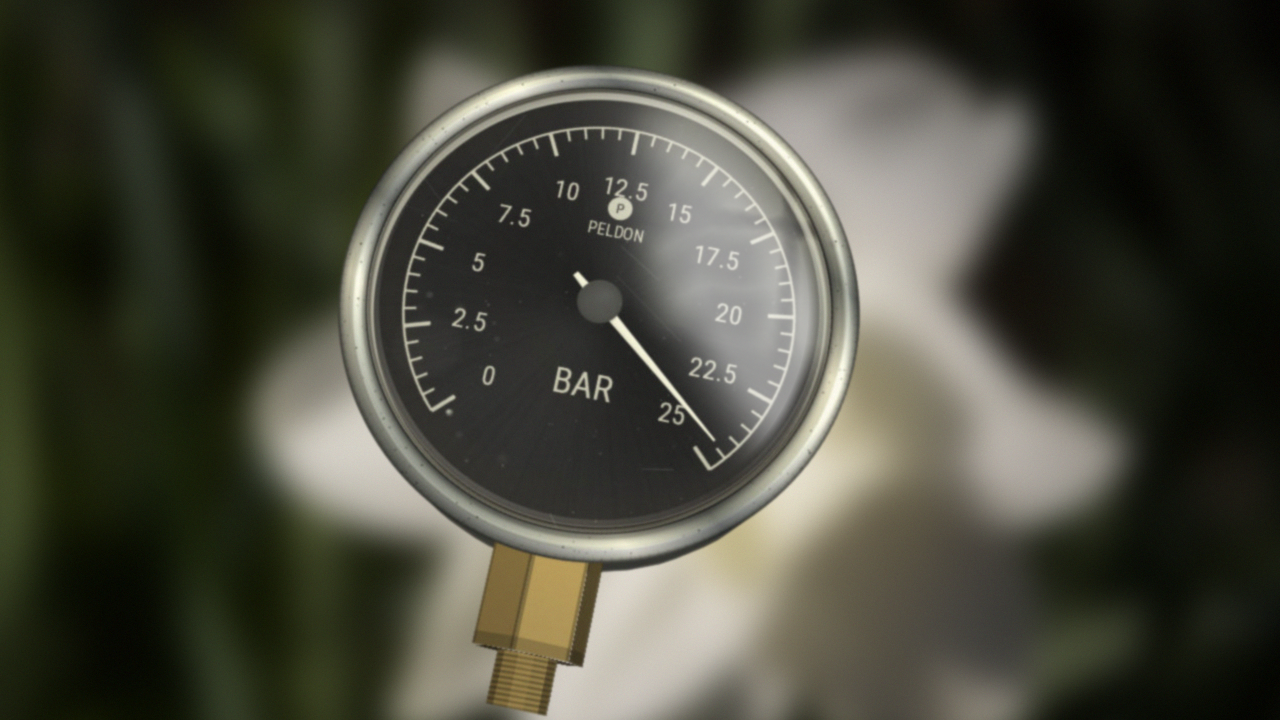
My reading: 24.5 bar
